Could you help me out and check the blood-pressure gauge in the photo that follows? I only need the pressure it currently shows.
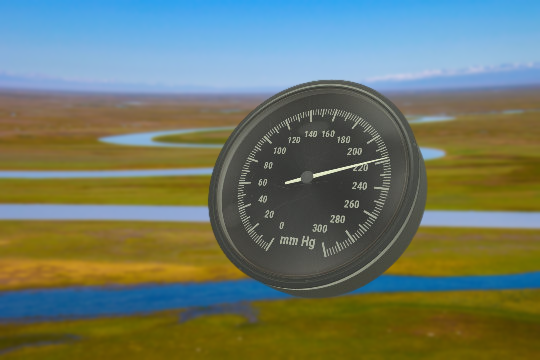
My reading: 220 mmHg
